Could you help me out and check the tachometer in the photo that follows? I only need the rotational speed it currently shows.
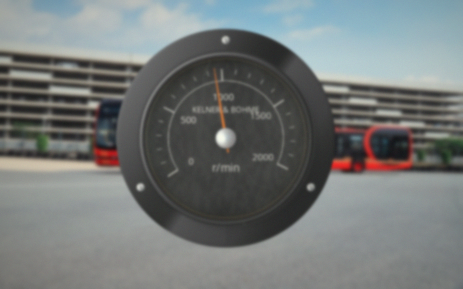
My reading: 950 rpm
